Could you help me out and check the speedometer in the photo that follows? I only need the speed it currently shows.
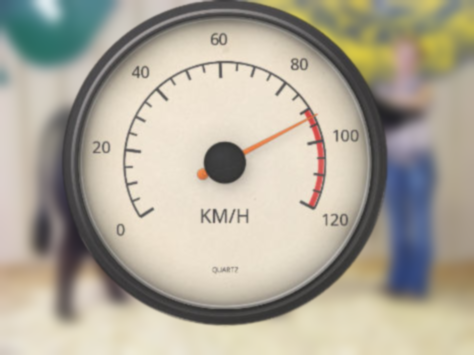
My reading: 92.5 km/h
